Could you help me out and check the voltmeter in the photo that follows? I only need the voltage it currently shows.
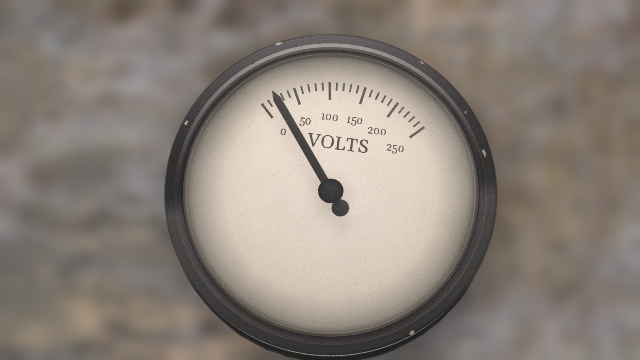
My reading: 20 V
